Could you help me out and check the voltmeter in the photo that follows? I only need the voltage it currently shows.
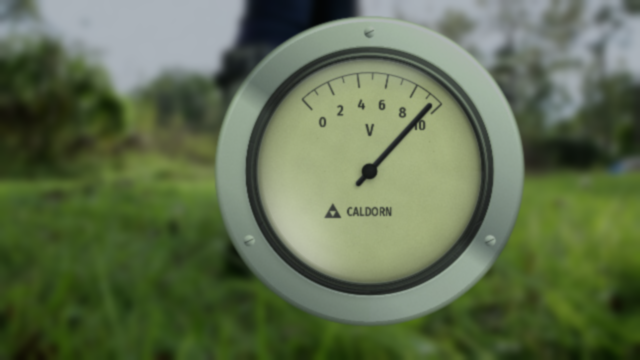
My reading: 9.5 V
